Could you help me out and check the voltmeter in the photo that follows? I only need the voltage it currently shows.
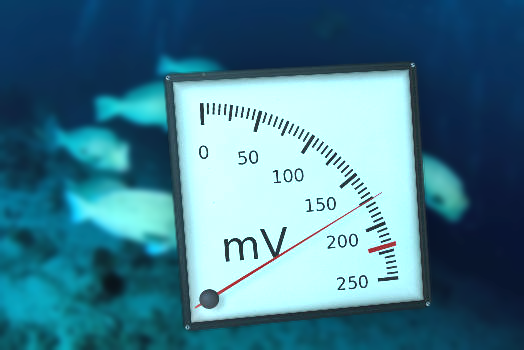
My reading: 175 mV
